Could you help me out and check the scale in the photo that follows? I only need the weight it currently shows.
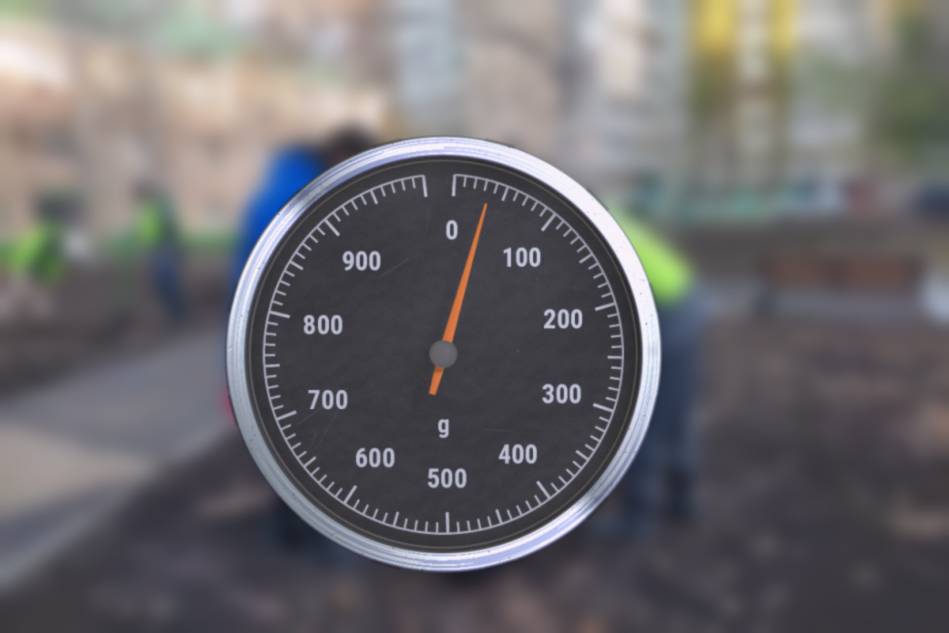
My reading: 35 g
